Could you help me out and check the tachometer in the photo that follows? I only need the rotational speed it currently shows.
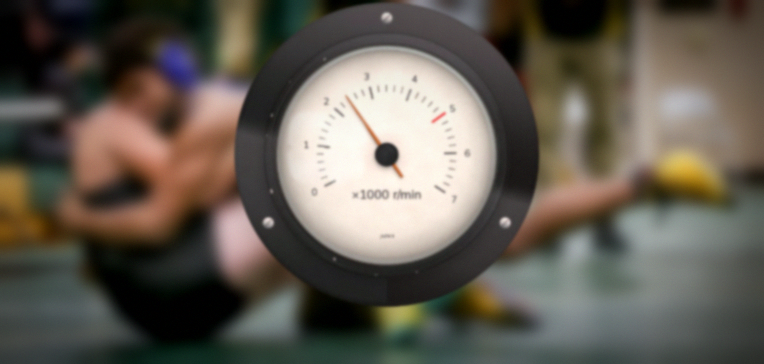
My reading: 2400 rpm
